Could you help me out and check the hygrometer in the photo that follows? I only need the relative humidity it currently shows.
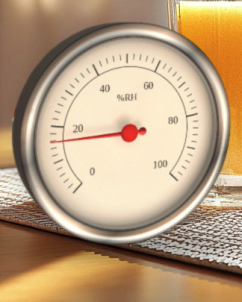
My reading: 16 %
